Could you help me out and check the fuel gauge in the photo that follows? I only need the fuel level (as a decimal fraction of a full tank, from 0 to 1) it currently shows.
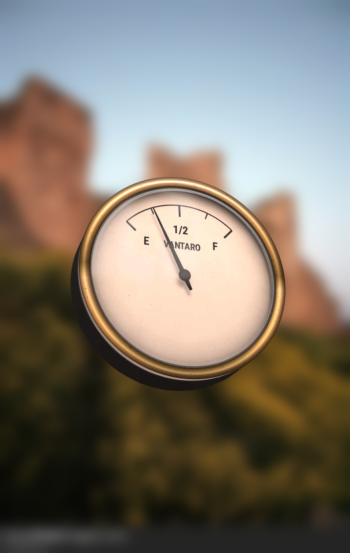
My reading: 0.25
